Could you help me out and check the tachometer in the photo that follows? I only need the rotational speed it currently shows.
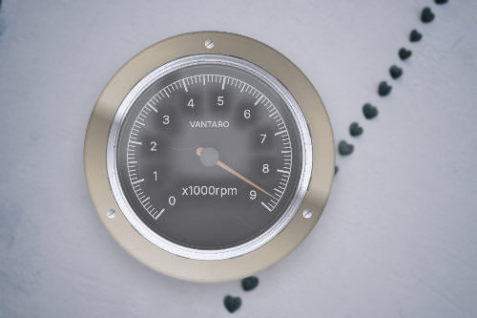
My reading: 8700 rpm
